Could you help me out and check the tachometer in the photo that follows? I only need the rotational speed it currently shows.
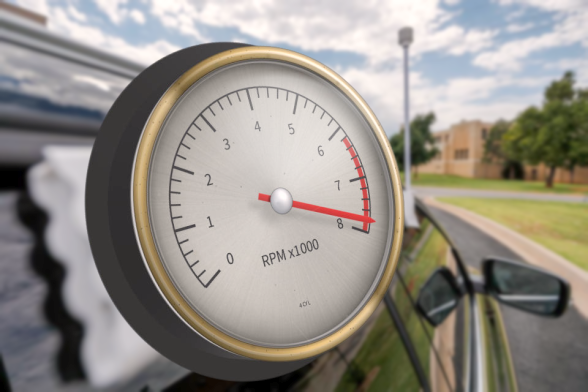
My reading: 7800 rpm
